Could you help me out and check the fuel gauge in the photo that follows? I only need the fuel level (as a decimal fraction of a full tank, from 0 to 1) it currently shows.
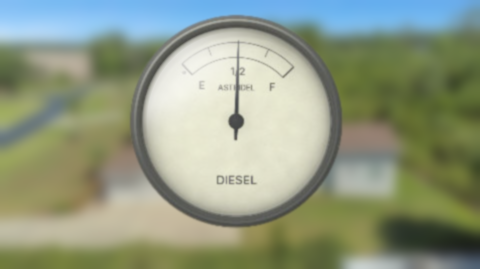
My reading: 0.5
